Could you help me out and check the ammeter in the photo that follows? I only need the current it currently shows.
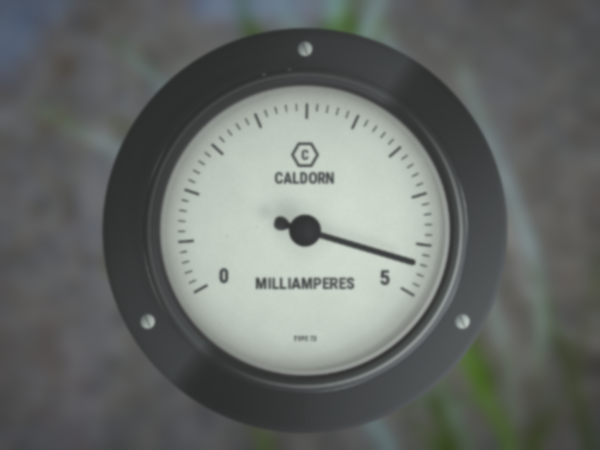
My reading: 4.7 mA
